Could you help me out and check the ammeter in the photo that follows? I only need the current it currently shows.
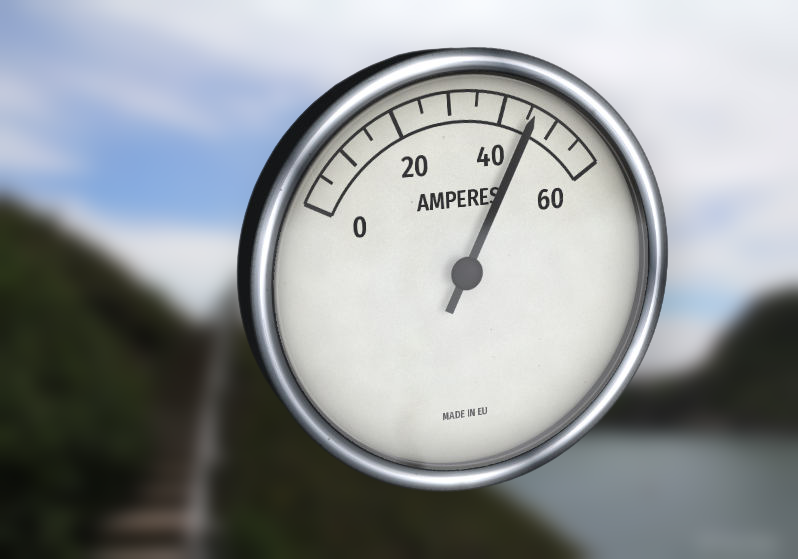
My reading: 45 A
